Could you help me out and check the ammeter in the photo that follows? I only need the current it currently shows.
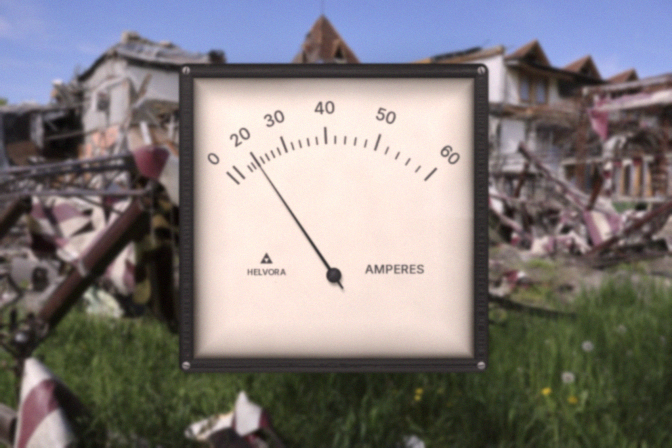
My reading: 20 A
